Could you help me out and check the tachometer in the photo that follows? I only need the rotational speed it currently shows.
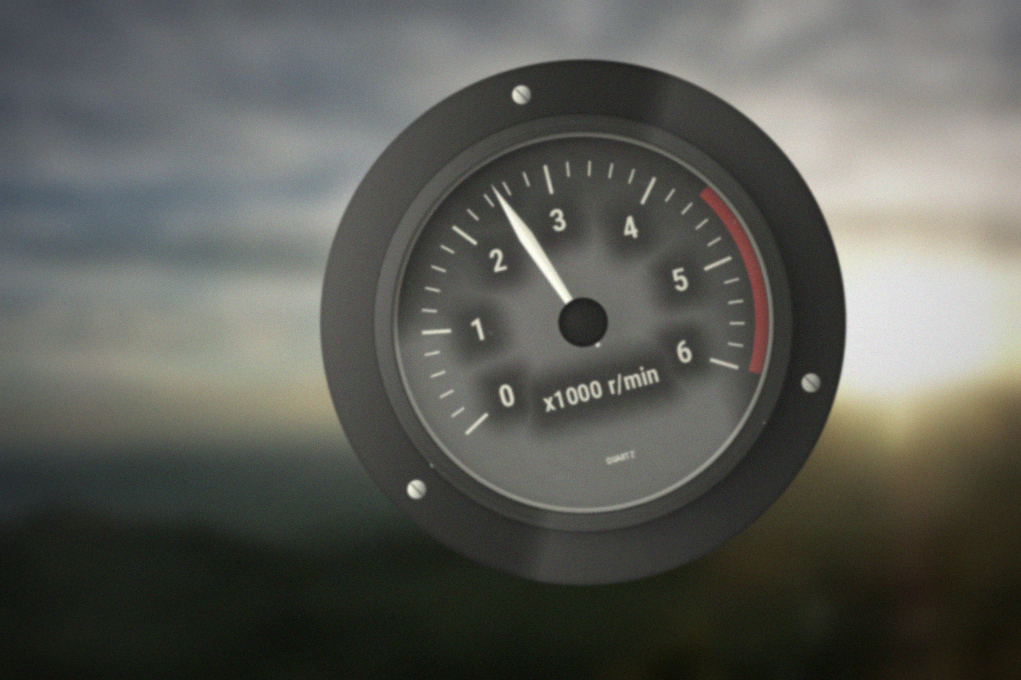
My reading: 2500 rpm
